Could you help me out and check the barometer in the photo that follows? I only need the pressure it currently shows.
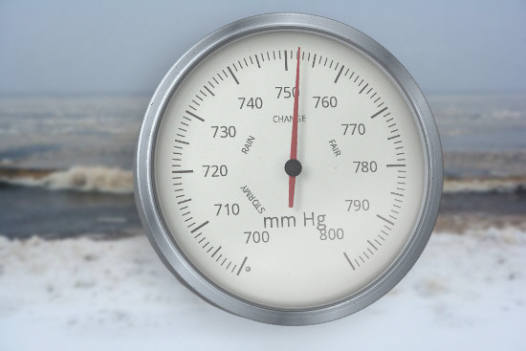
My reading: 752 mmHg
